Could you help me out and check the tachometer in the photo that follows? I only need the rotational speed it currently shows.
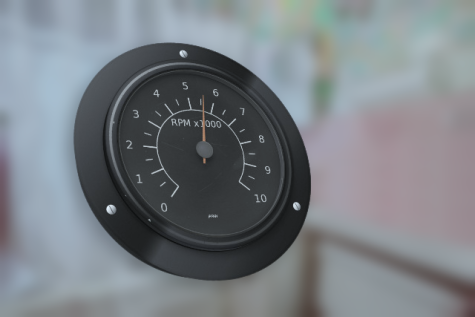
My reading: 5500 rpm
